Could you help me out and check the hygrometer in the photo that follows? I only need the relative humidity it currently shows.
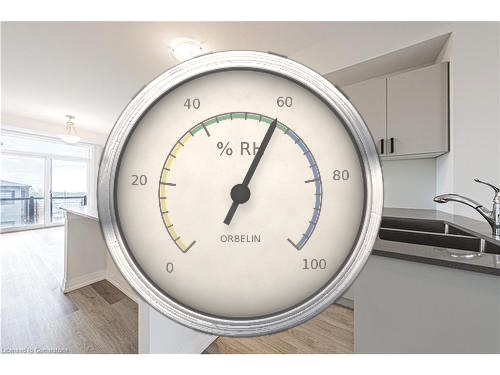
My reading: 60 %
